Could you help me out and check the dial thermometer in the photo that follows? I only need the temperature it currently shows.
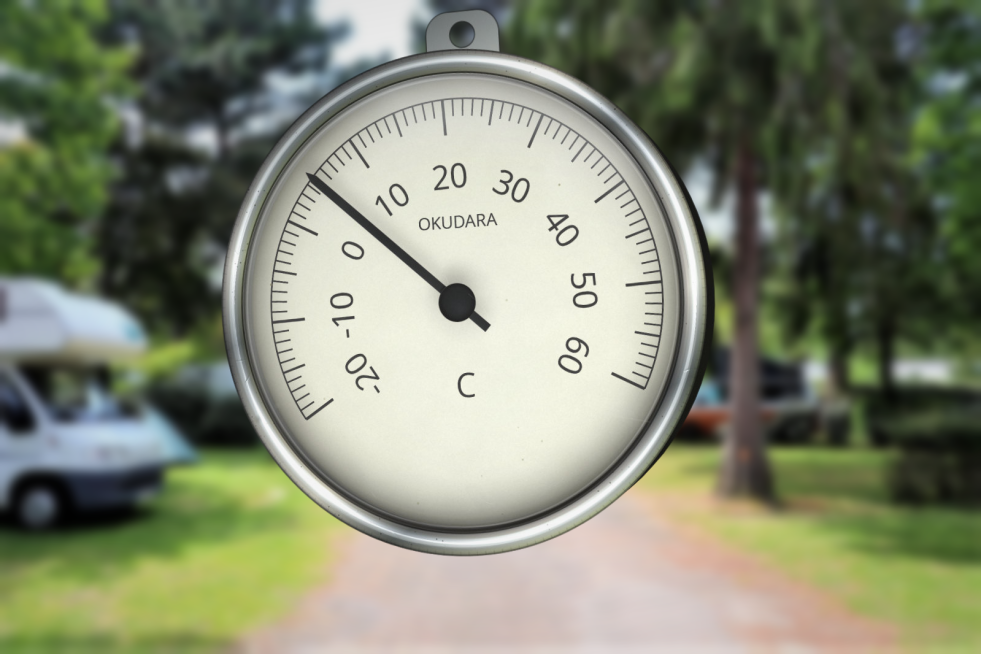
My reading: 5 °C
